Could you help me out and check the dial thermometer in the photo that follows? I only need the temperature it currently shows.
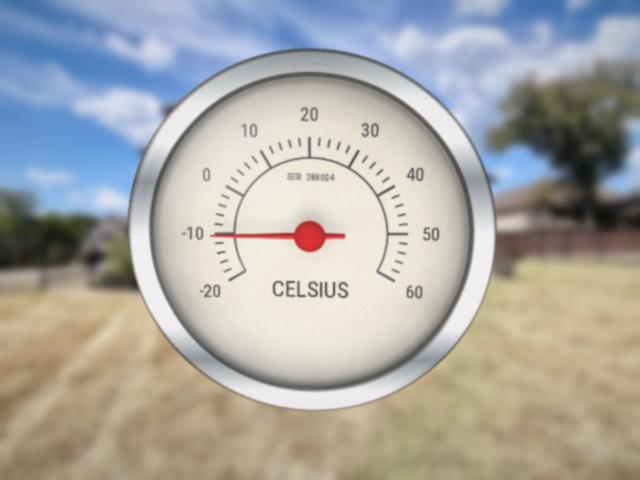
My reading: -10 °C
